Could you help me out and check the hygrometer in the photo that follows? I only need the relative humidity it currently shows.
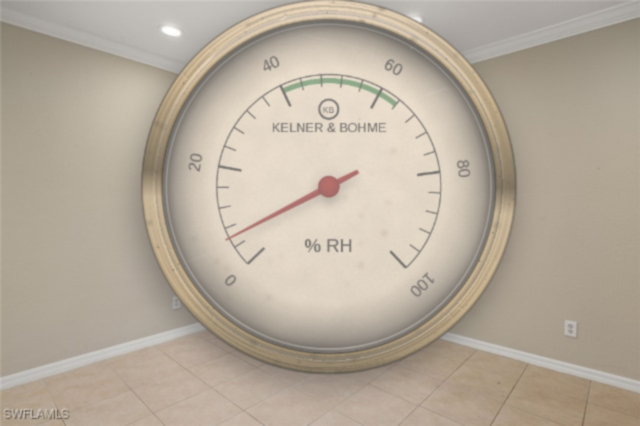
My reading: 6 %
